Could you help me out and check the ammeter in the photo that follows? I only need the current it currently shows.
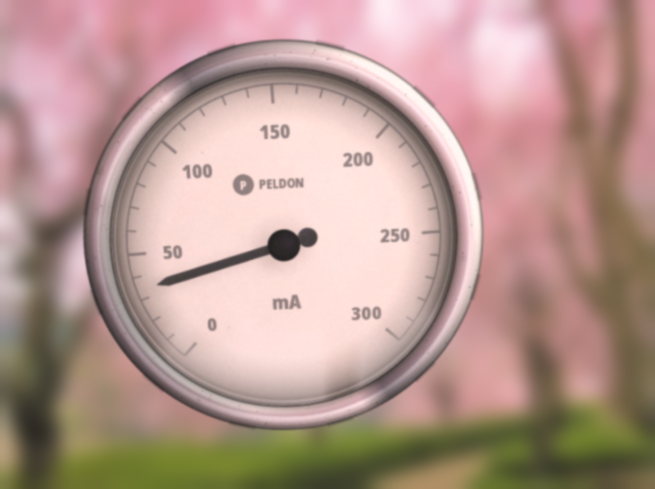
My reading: 35 mA
